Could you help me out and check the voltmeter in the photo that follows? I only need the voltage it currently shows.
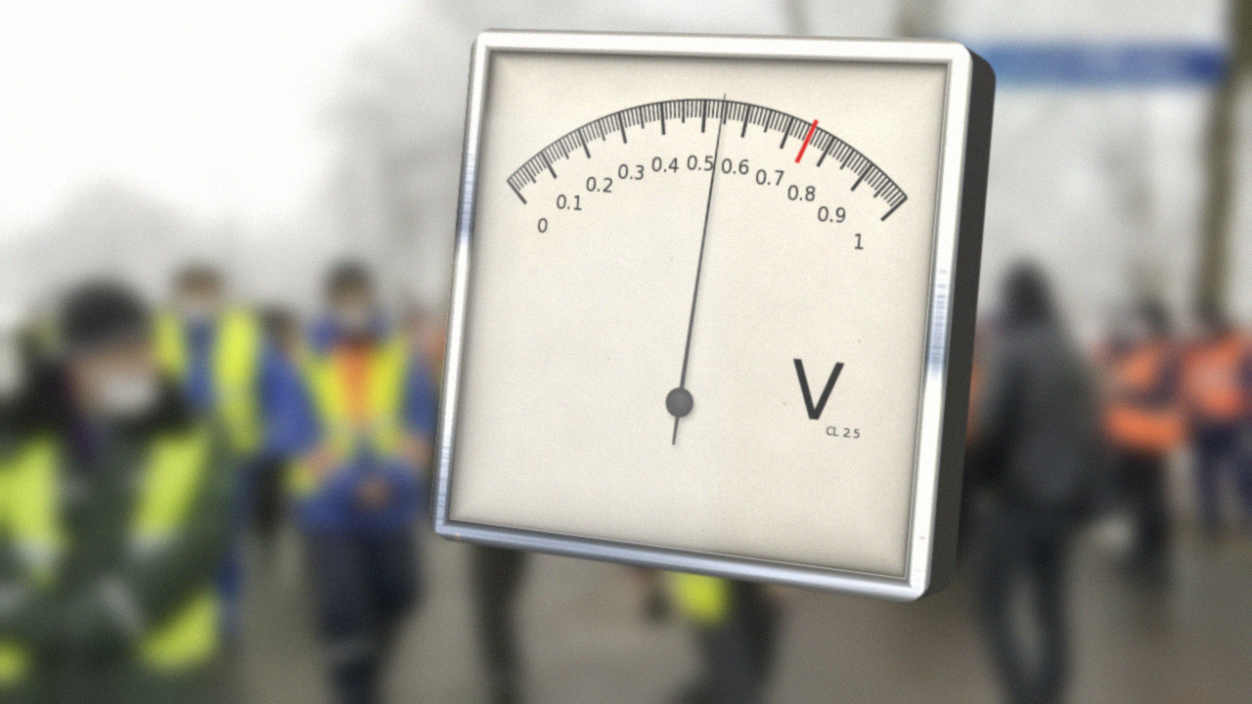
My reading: 0.55 V
